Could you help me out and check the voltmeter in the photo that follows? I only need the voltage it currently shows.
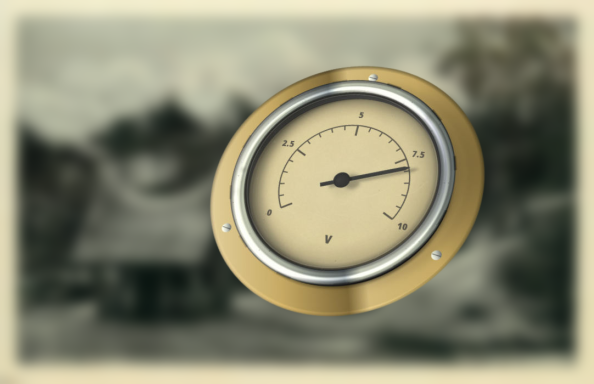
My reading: 8 V
